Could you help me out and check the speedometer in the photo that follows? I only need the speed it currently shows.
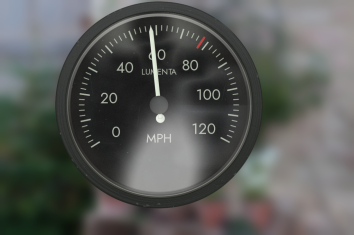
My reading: 58 mph
